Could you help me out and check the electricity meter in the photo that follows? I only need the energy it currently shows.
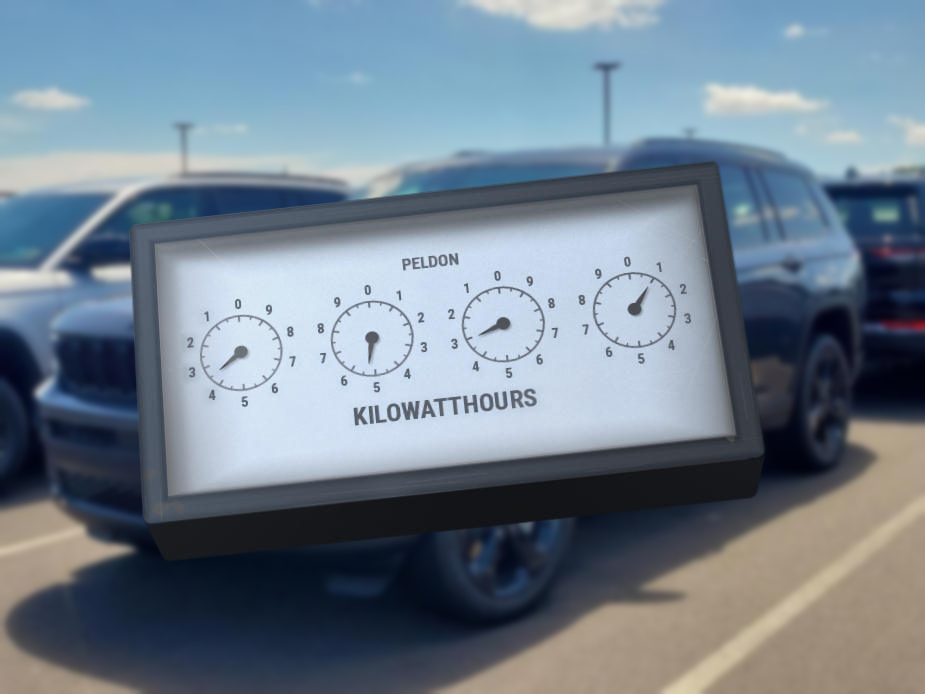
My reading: 3531 kWh
